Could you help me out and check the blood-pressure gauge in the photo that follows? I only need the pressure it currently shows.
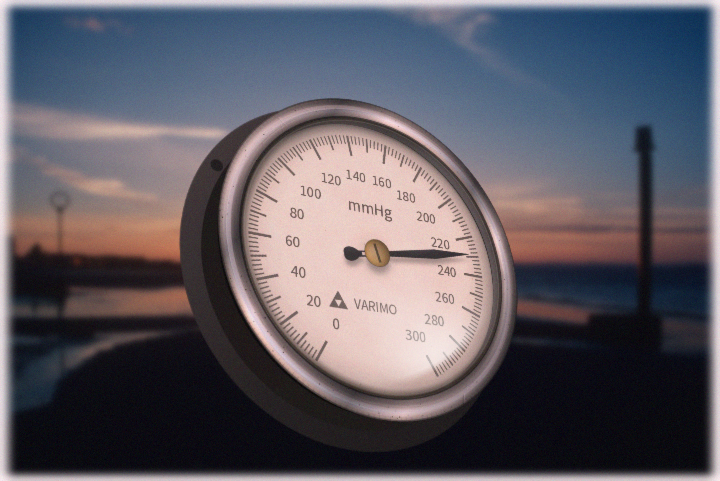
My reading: 230 mmHg
